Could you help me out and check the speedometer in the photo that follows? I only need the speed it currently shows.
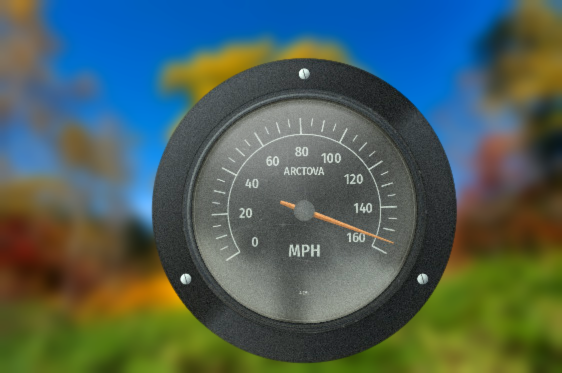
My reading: 155 mph
